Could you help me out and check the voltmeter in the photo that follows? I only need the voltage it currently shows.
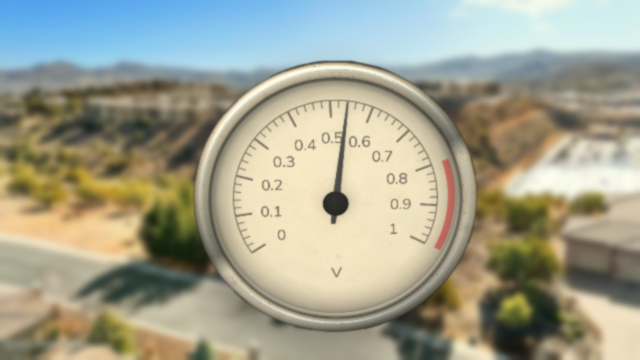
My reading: 0.54 V
